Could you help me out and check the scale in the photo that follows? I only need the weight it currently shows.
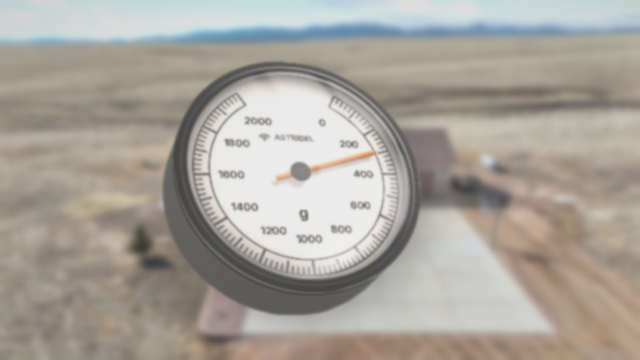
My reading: 300 g
